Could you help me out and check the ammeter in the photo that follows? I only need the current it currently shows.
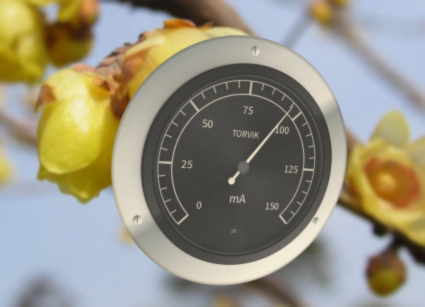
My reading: 95 mA
